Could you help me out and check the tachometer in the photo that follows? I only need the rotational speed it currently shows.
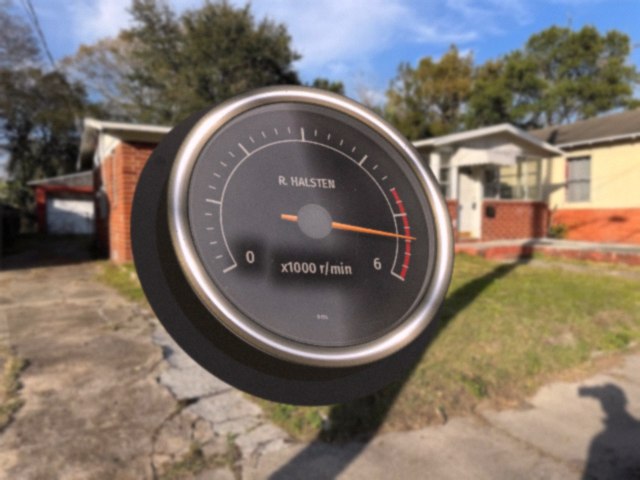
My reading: 5400 rpm
